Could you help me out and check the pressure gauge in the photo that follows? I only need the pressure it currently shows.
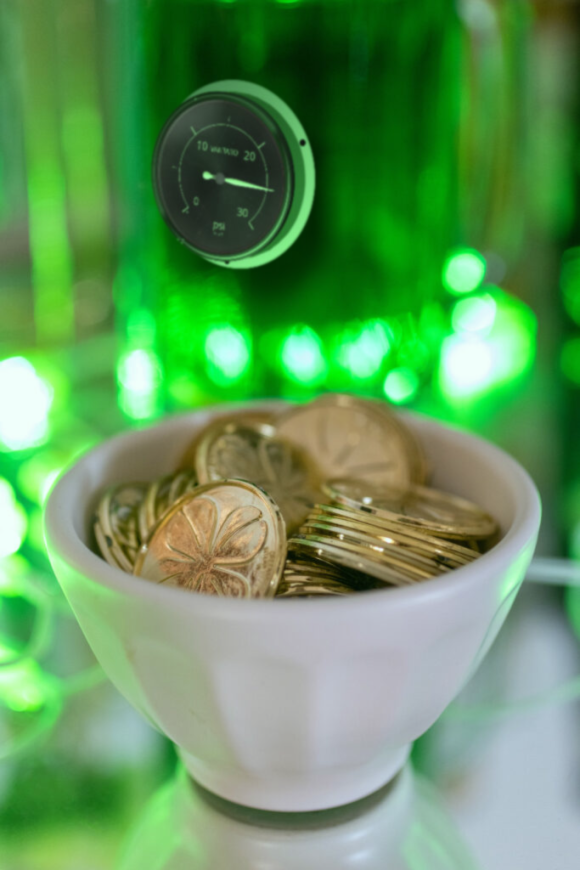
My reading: 25 psi
